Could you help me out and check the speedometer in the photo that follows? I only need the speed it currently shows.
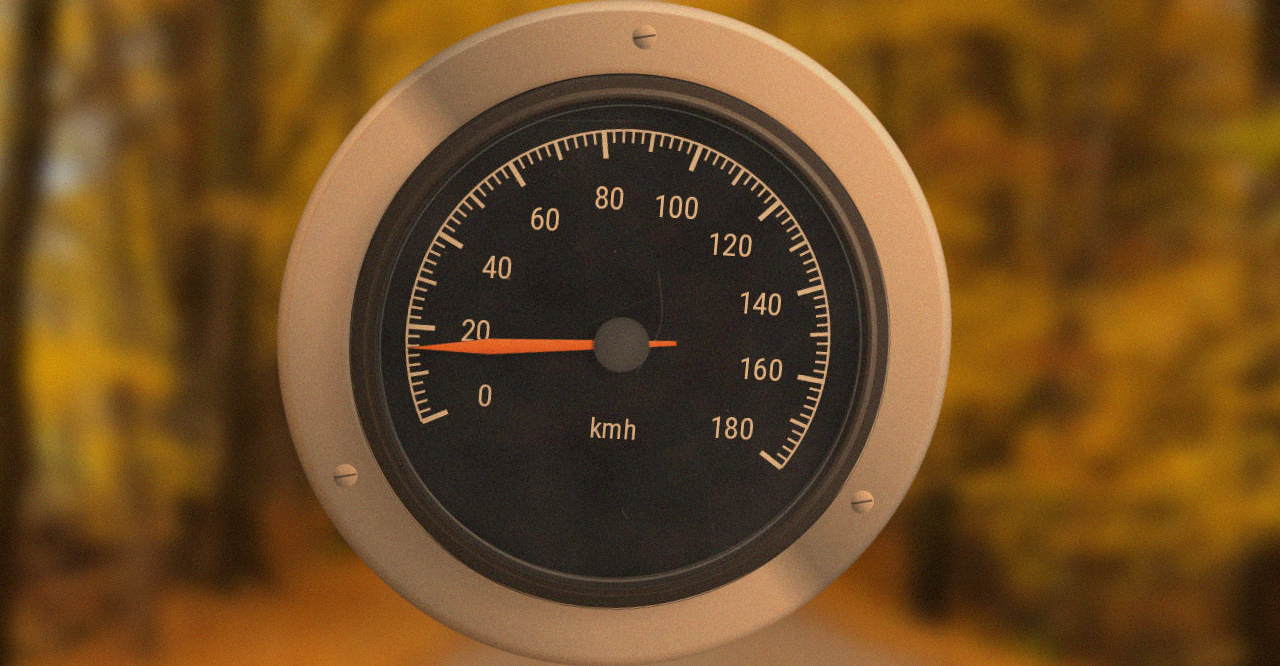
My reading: 16 km/h
